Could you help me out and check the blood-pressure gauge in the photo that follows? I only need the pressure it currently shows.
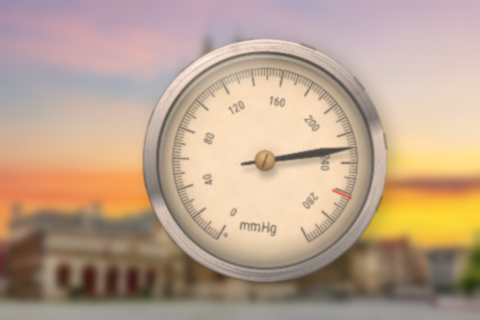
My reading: 230 mmHg
